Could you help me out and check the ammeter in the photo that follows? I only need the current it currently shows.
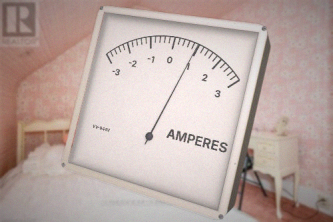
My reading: 1 A
